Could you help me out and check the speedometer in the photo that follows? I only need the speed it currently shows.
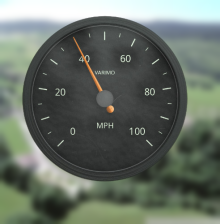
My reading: 40 mph
